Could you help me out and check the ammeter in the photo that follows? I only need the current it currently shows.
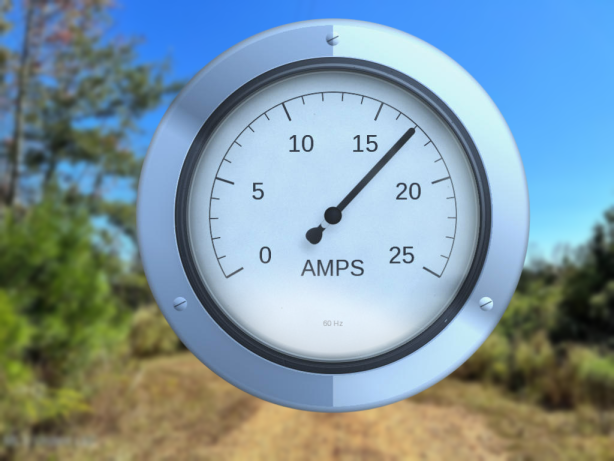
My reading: 17 A
